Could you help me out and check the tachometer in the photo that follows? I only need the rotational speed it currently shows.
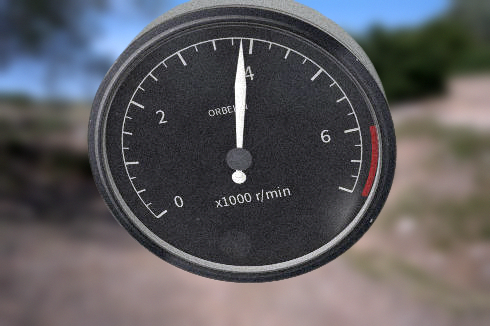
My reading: 3875 rpm
